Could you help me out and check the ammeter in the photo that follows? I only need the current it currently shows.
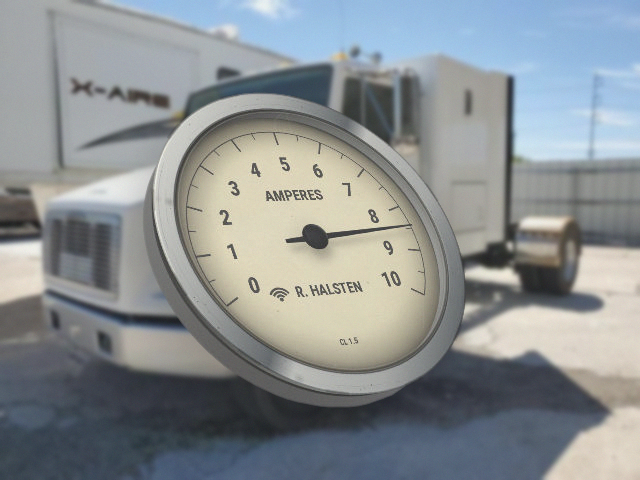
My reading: 8.5 A
